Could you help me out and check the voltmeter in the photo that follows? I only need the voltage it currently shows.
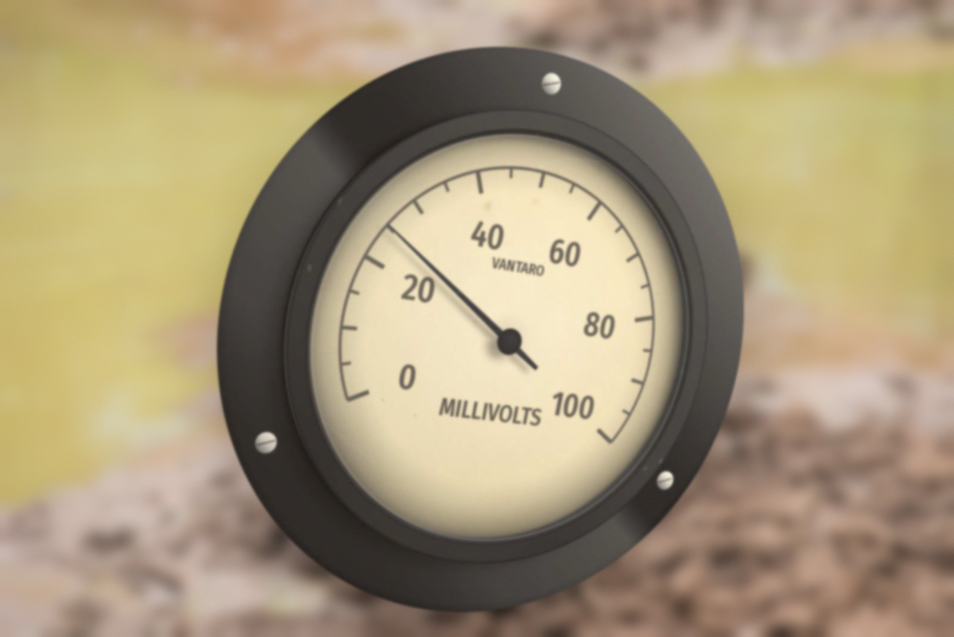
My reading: 25 mV
